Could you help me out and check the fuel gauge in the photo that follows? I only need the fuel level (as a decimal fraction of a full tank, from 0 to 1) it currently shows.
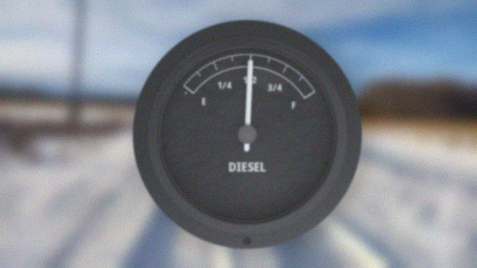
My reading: 0.5
